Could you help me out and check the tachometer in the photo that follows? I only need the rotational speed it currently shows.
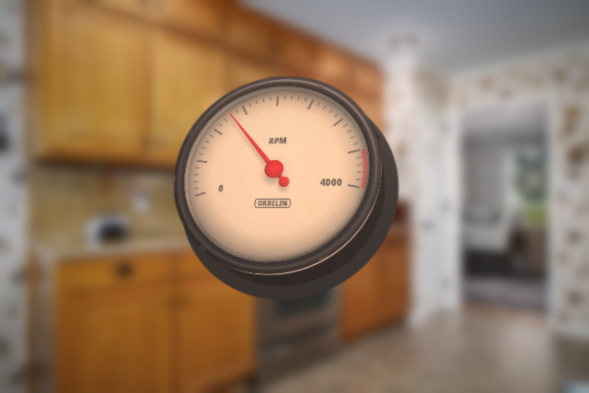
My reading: 1300 rpm
